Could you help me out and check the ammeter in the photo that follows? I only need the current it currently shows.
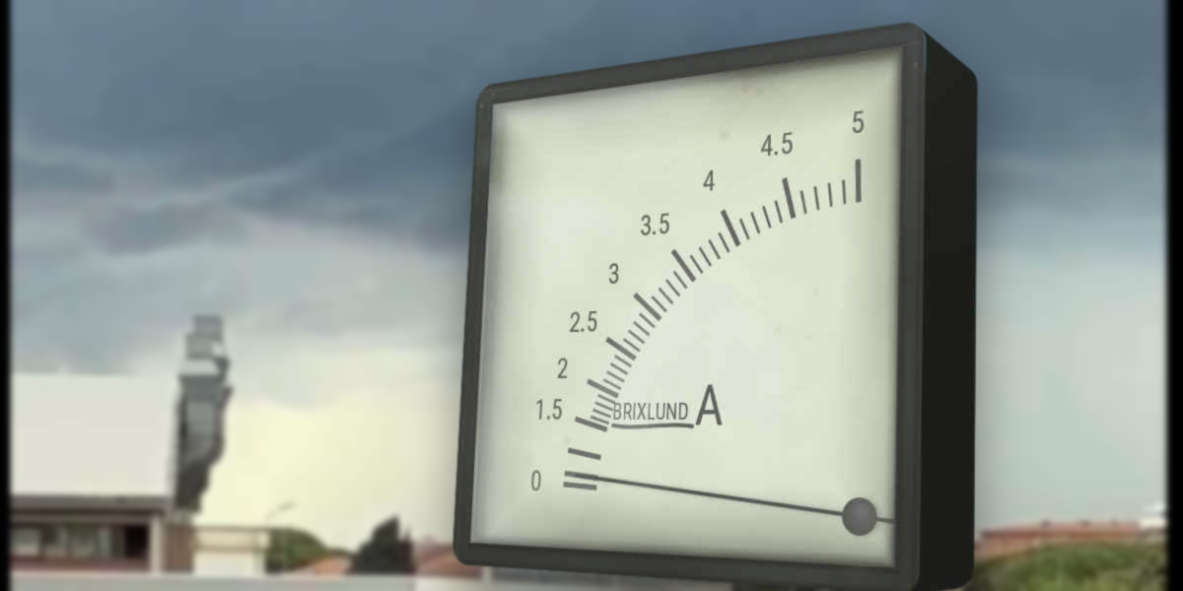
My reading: 0.5 A
